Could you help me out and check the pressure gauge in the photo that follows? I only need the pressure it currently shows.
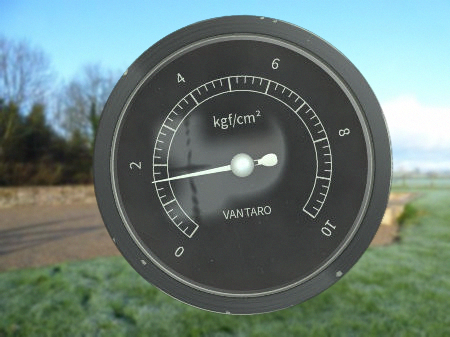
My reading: 1.6 kg/cm²
